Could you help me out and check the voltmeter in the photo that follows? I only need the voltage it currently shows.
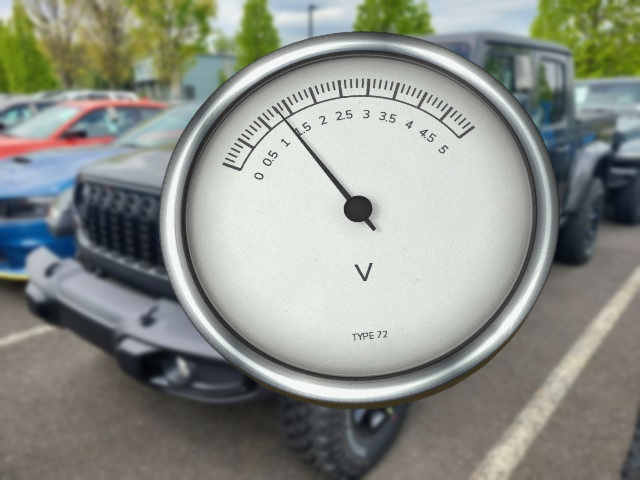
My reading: 1.3 V
